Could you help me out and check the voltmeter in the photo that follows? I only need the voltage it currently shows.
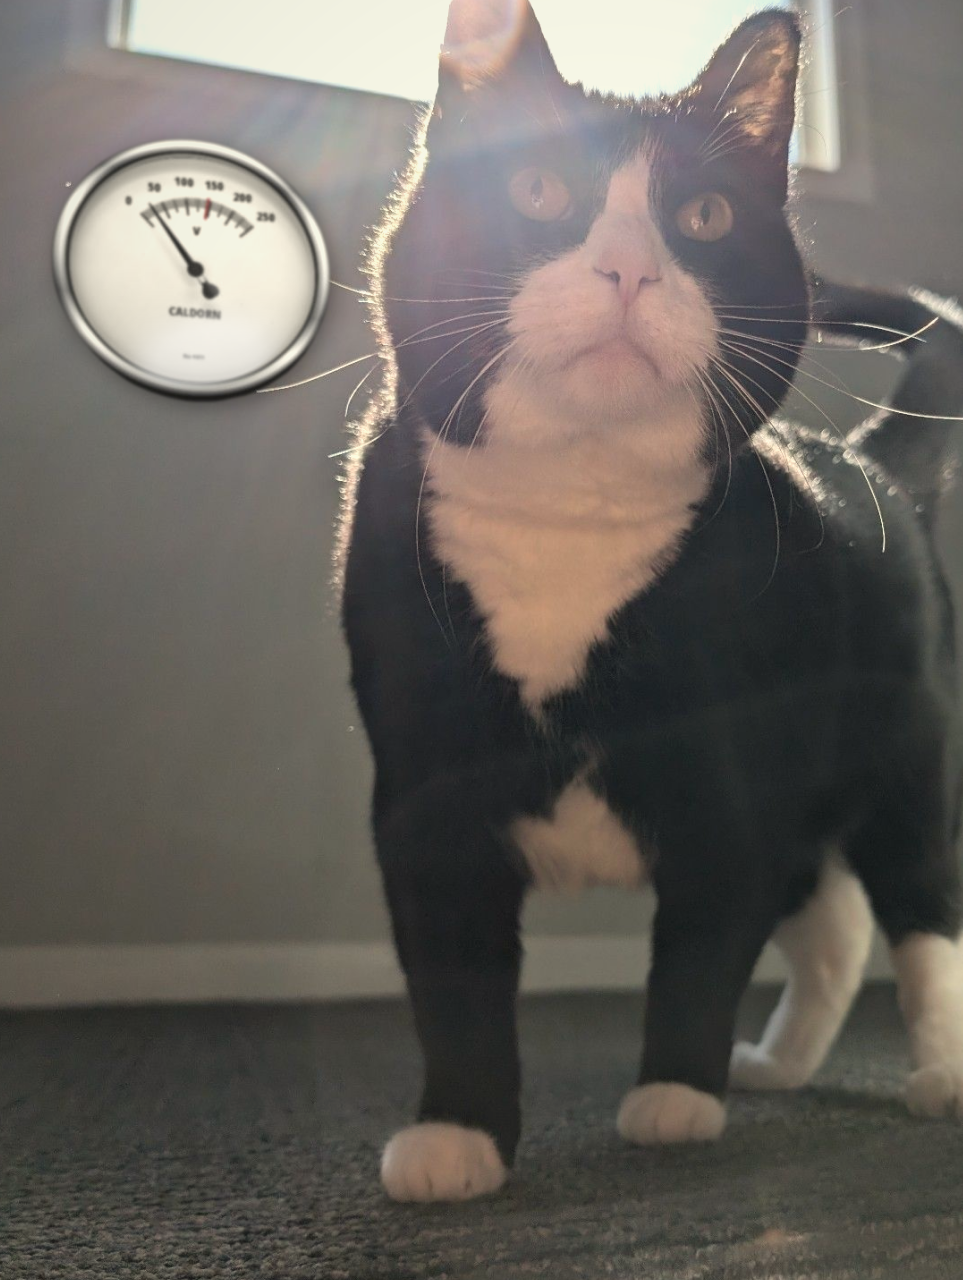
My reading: 25 V
